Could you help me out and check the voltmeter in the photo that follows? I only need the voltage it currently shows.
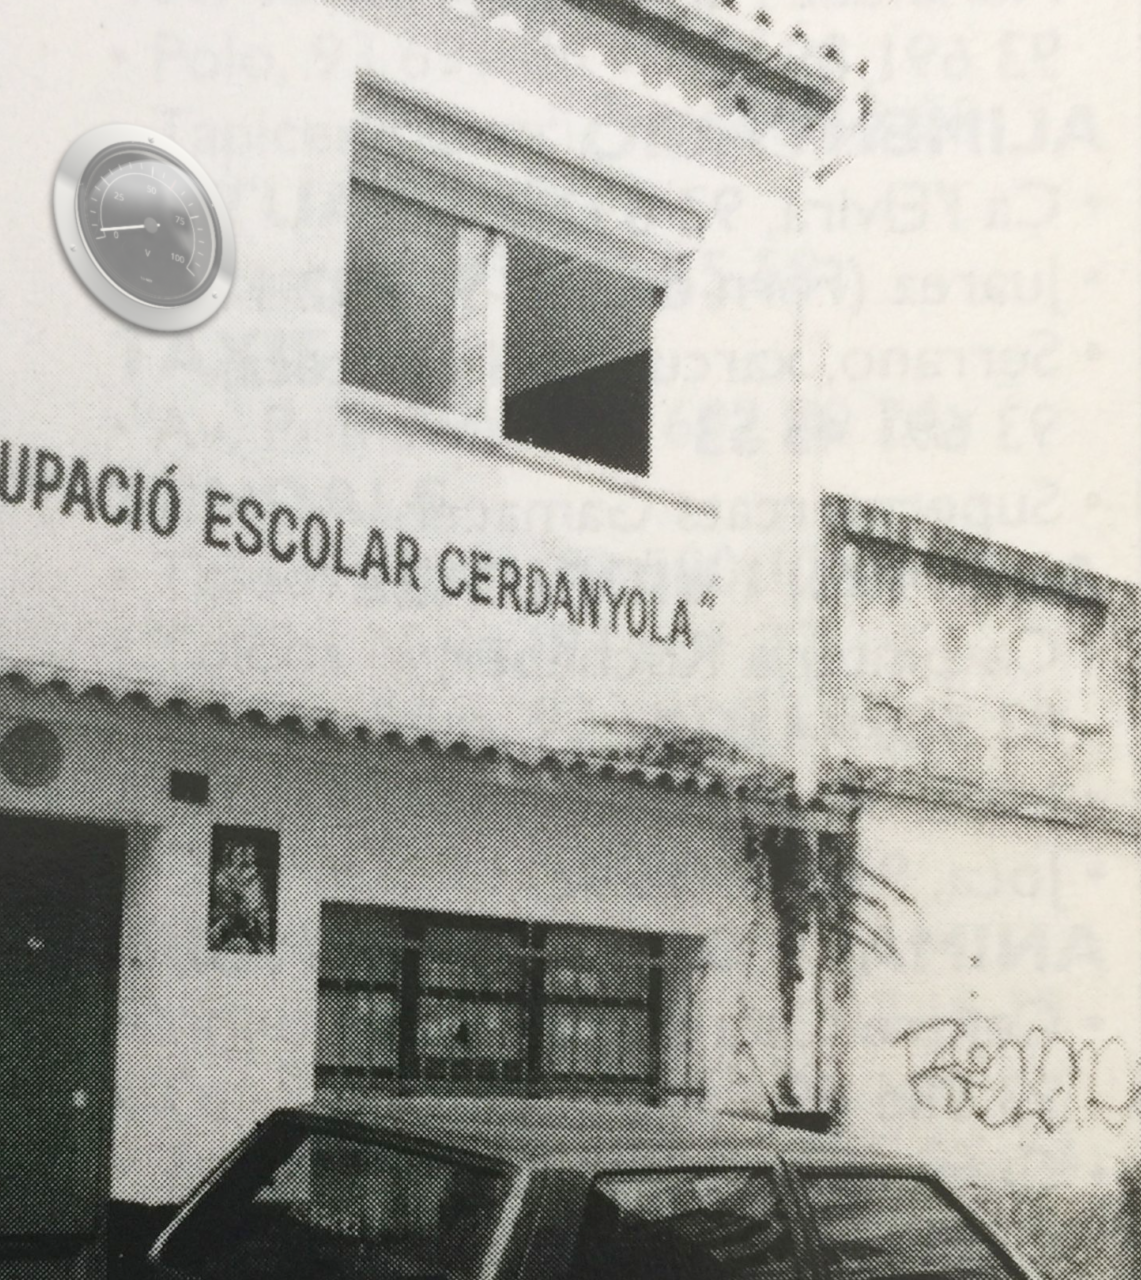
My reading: 2.5 V
